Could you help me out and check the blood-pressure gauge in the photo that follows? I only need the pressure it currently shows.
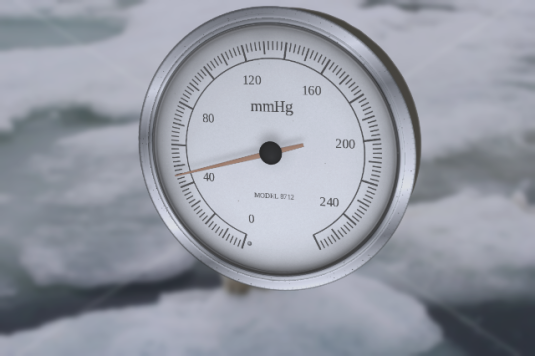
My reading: 46 mmHg
